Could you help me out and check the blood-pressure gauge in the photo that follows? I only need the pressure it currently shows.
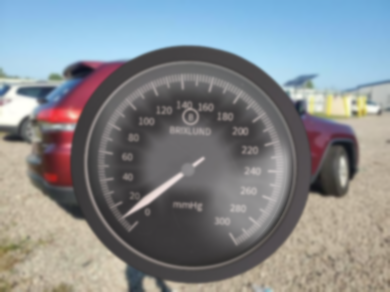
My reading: 10 mmHg
